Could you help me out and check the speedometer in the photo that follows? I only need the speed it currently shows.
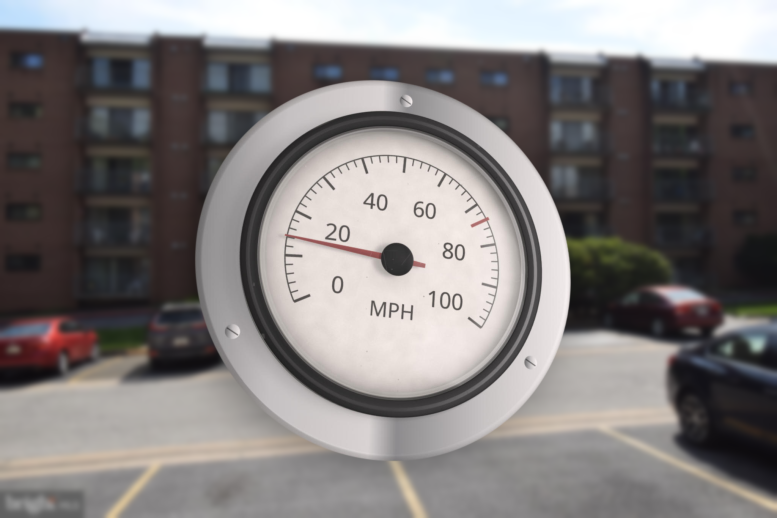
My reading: 14 mph
